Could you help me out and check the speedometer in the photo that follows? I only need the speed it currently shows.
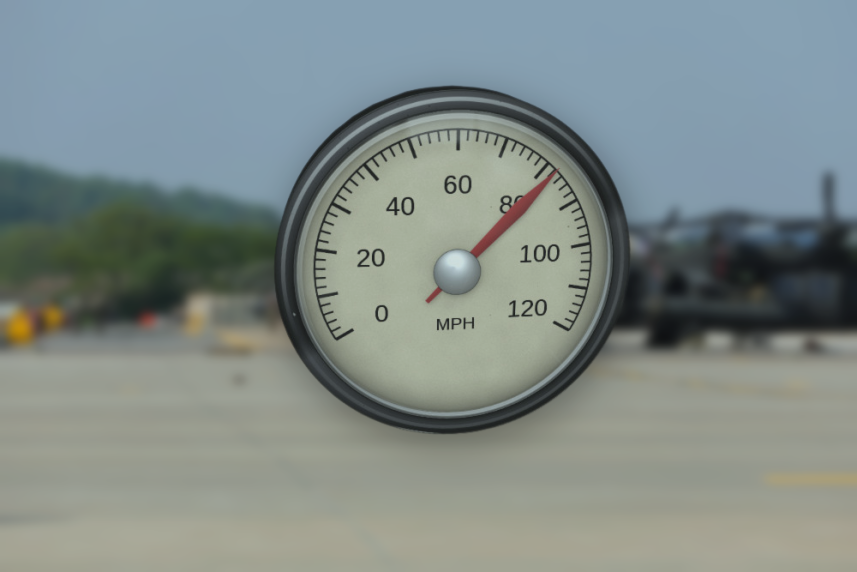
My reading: 82 mph
